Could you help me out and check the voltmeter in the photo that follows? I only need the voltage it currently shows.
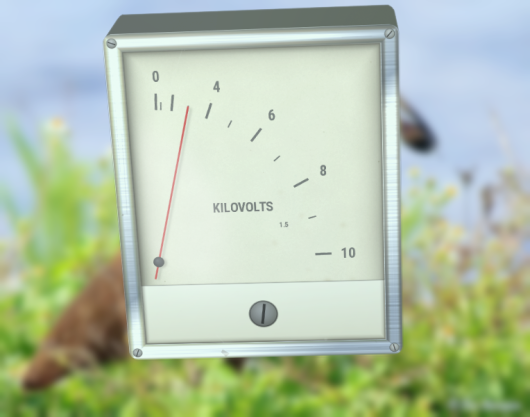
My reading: 3 kV
